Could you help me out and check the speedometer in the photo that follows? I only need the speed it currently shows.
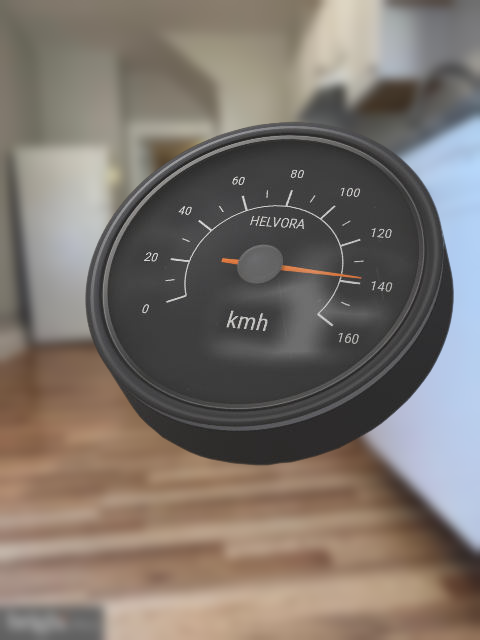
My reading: 140 km/h
